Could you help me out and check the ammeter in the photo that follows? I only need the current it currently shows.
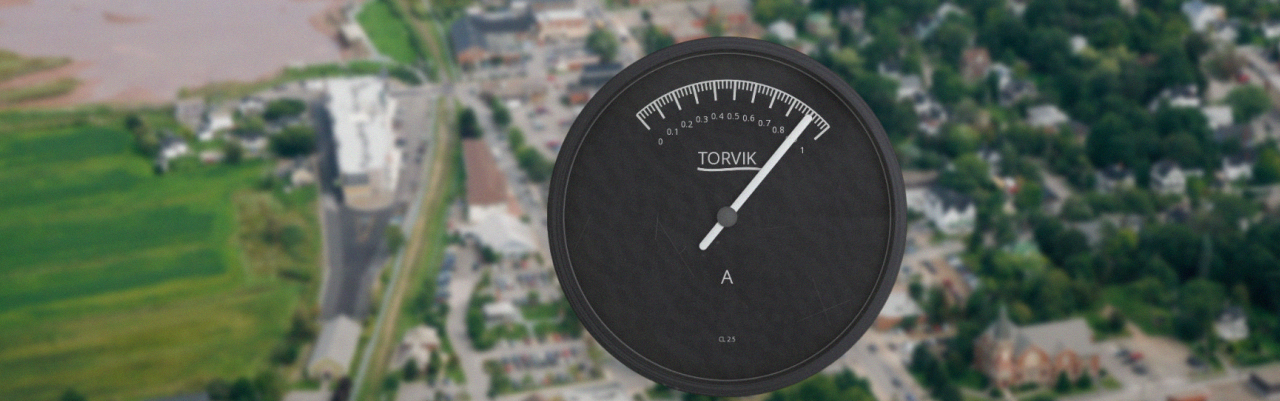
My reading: 0.9 A
